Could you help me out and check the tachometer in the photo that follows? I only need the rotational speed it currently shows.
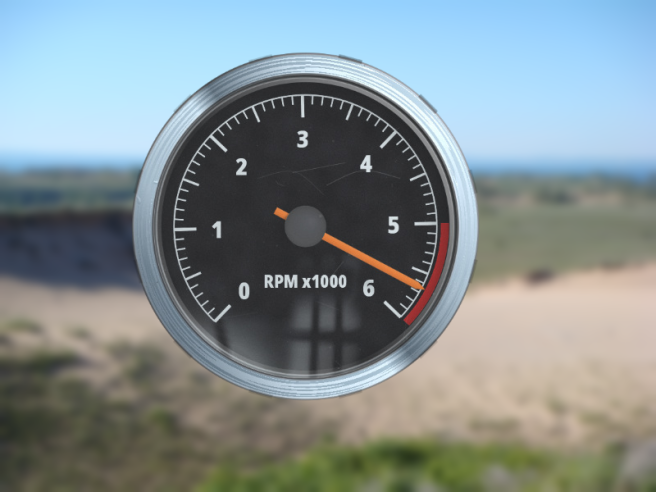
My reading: 5650 rpm
